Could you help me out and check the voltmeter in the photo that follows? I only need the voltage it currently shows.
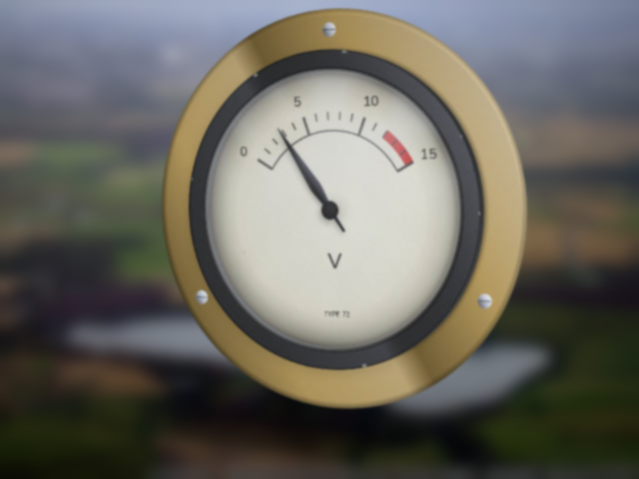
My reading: 3 V
